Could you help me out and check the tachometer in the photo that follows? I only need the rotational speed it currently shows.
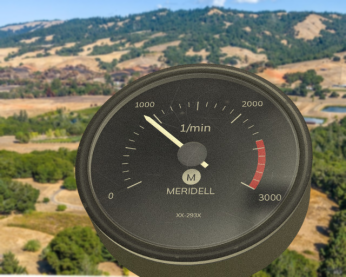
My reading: 900 rpm
